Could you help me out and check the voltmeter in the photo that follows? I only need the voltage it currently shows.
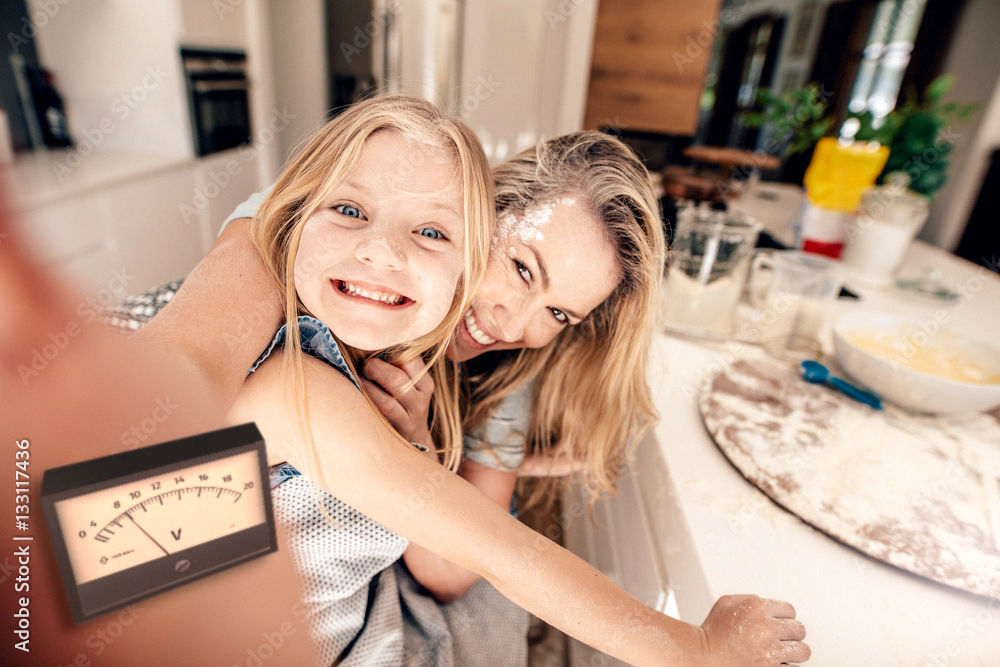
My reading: 8 V
